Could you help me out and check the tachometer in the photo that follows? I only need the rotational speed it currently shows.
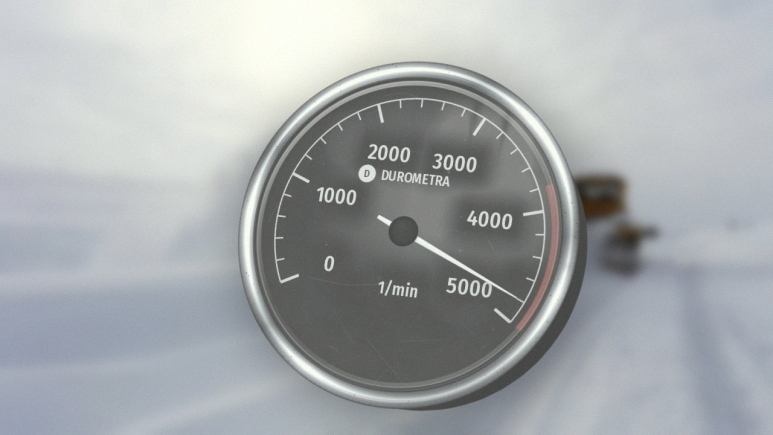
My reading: 4800 rpm
